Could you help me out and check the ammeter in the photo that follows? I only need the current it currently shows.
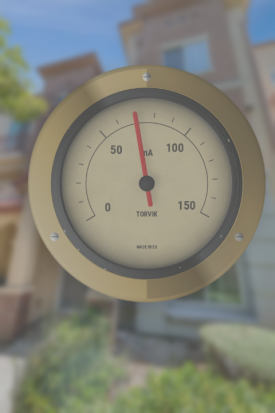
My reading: 70 mA
